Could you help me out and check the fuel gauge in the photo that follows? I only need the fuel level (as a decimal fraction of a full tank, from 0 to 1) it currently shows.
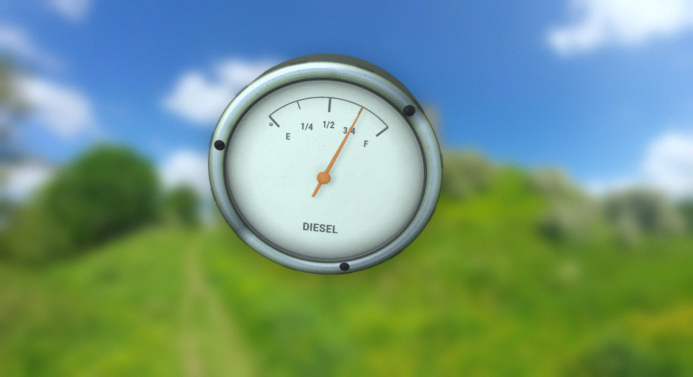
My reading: 0.75
